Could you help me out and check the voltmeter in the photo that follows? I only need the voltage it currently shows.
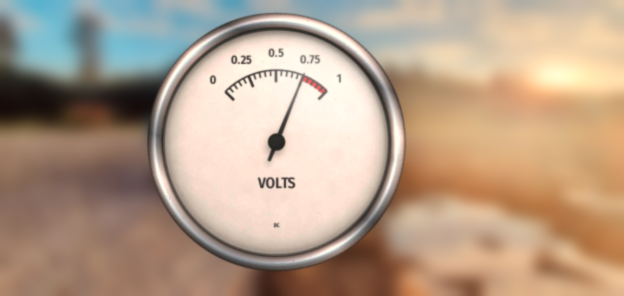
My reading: 0.75 V
